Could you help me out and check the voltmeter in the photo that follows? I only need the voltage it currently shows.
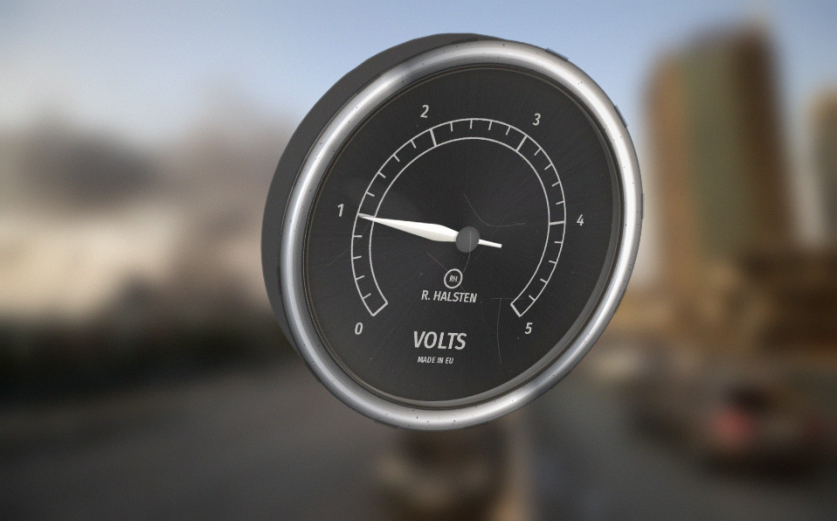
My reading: 1 V
